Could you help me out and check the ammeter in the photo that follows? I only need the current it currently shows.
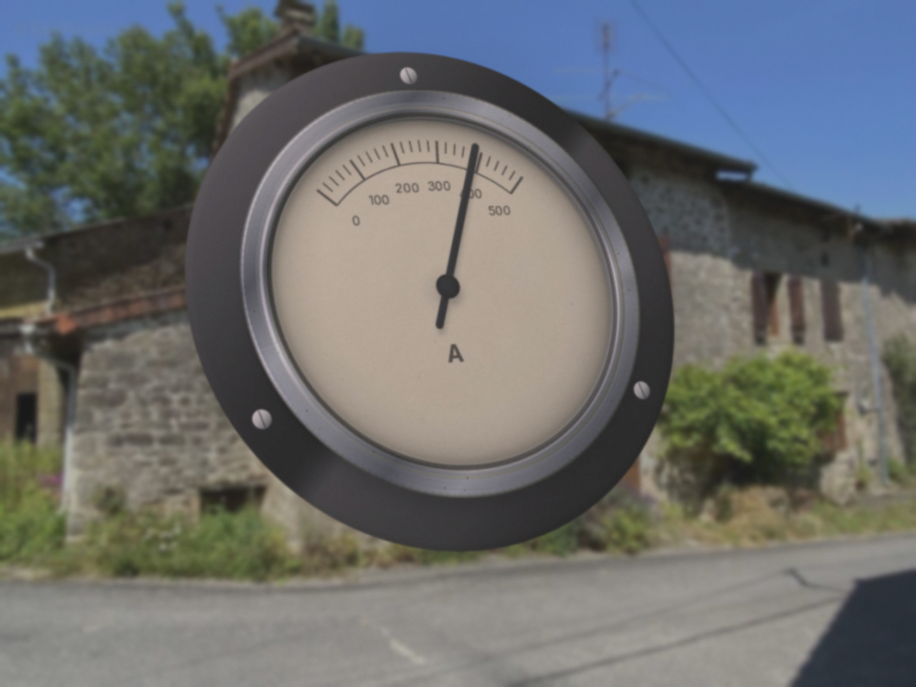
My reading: 380 A
